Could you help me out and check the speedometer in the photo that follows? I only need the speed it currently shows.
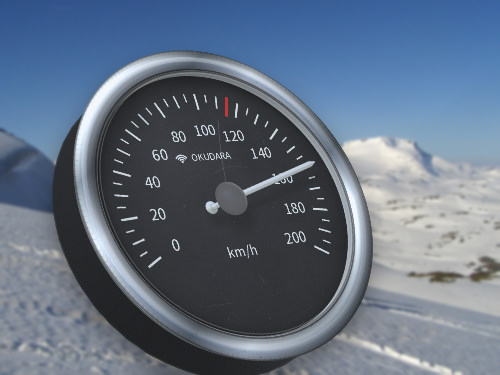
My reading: 160 km/h
